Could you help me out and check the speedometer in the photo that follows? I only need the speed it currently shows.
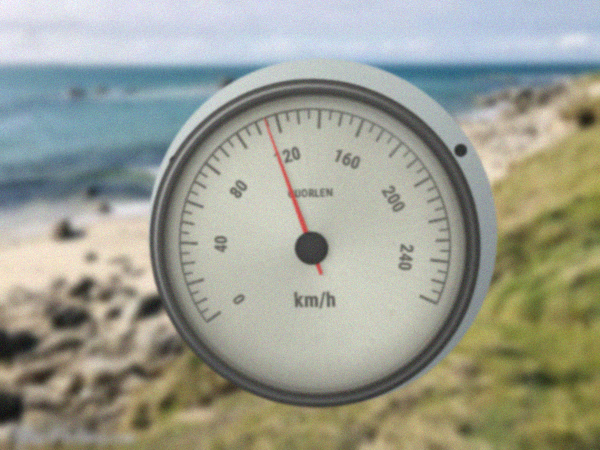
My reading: 115 km/h
